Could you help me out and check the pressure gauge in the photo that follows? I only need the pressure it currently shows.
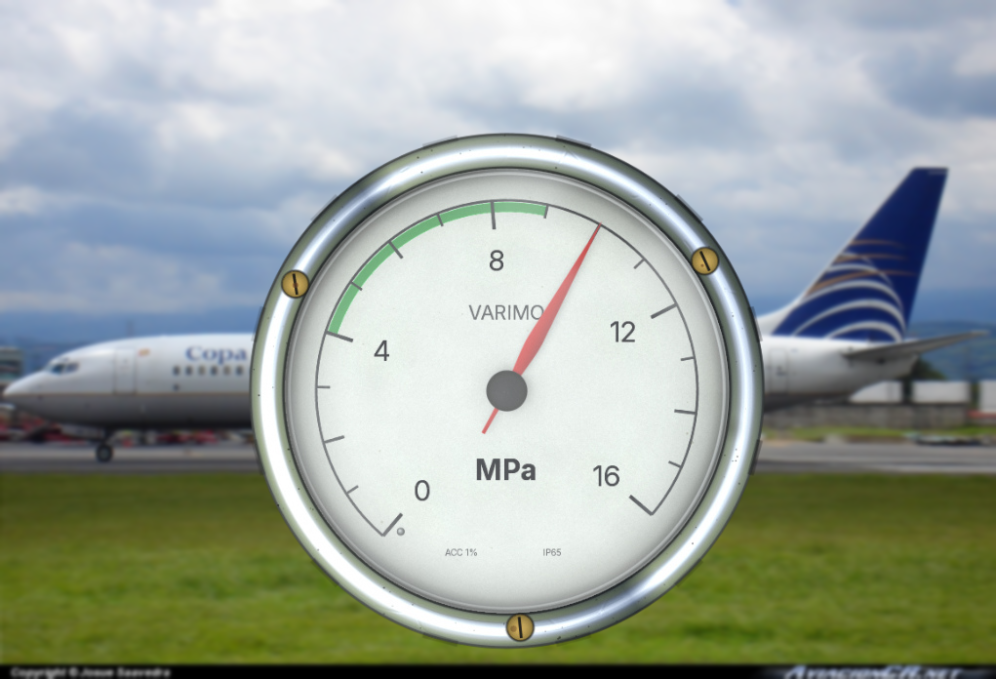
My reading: 10 MPa
